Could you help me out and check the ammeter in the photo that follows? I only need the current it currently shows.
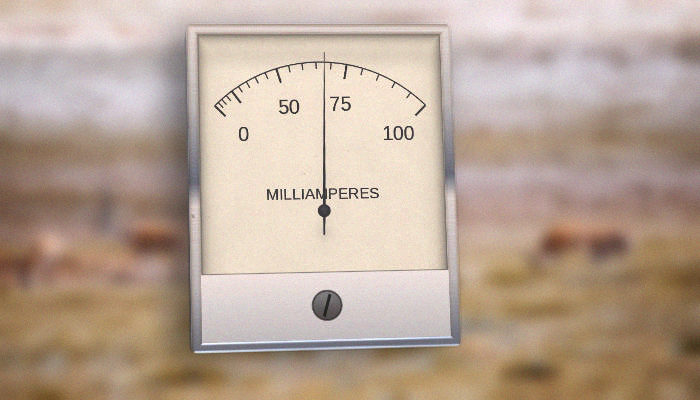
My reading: 67.5 mA
